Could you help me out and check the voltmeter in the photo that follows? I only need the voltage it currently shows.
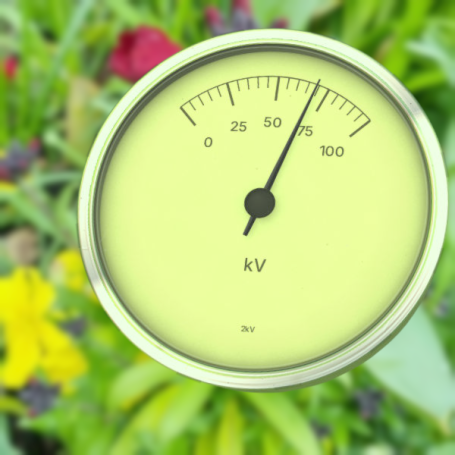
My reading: 70 kV
